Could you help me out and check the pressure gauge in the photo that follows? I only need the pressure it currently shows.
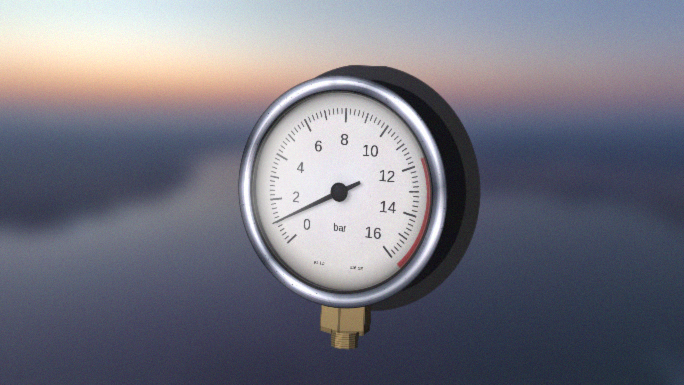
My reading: 1 bar
